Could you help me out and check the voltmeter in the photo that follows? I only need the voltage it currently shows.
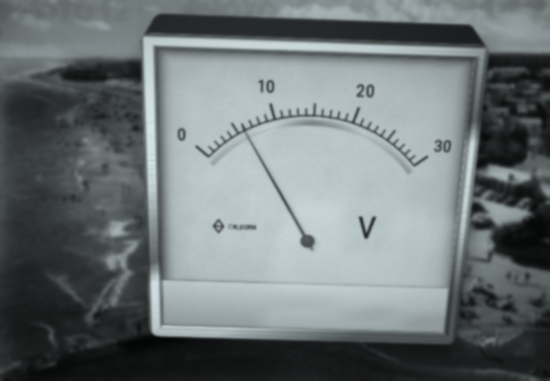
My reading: 6 V
